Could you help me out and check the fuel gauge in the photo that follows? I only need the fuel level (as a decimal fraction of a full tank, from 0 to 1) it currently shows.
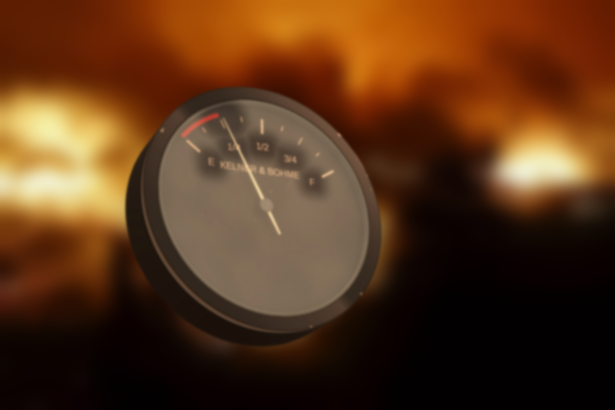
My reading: 0.25
